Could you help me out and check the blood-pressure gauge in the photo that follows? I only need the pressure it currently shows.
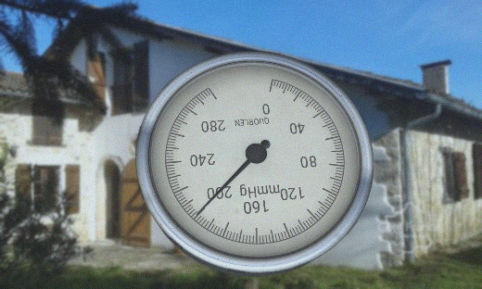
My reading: 200 mmHg
